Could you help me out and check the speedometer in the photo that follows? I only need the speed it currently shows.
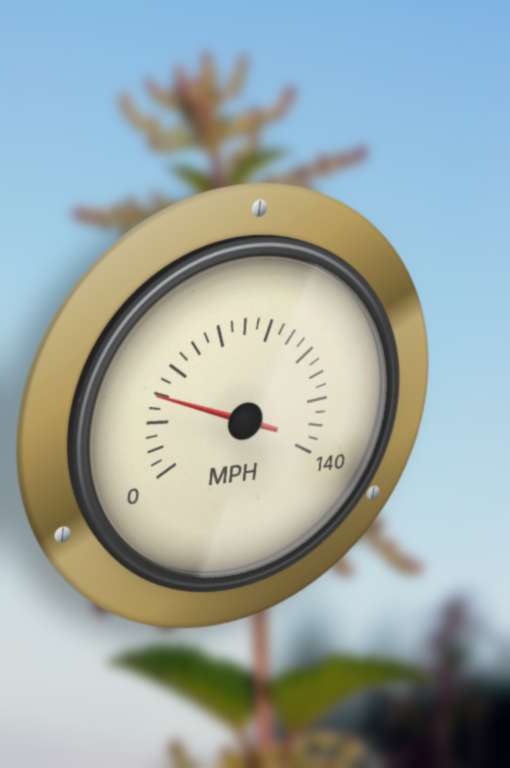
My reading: 30 mph
